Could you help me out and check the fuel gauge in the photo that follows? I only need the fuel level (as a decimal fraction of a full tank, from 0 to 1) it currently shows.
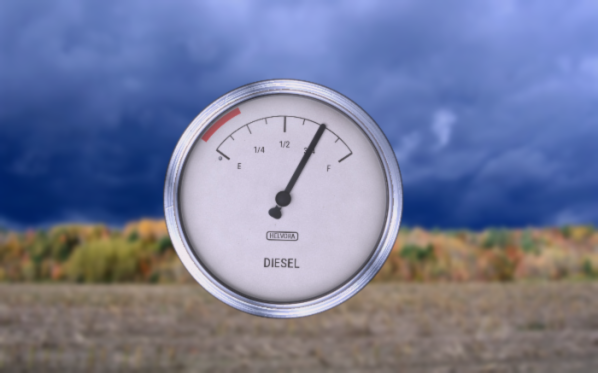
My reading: 0.75
